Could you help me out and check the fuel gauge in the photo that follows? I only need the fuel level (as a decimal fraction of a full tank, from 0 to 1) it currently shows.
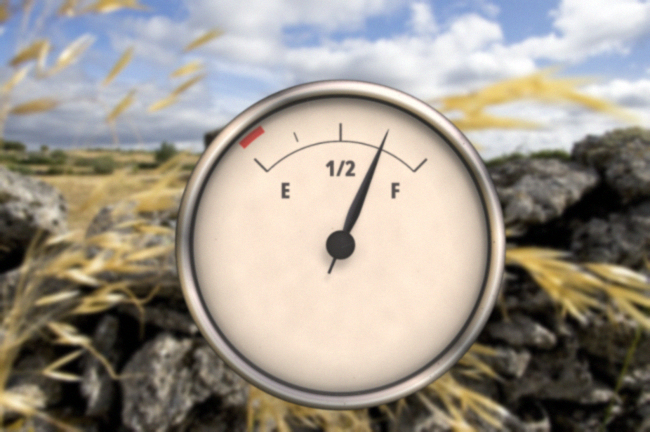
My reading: 0.75
